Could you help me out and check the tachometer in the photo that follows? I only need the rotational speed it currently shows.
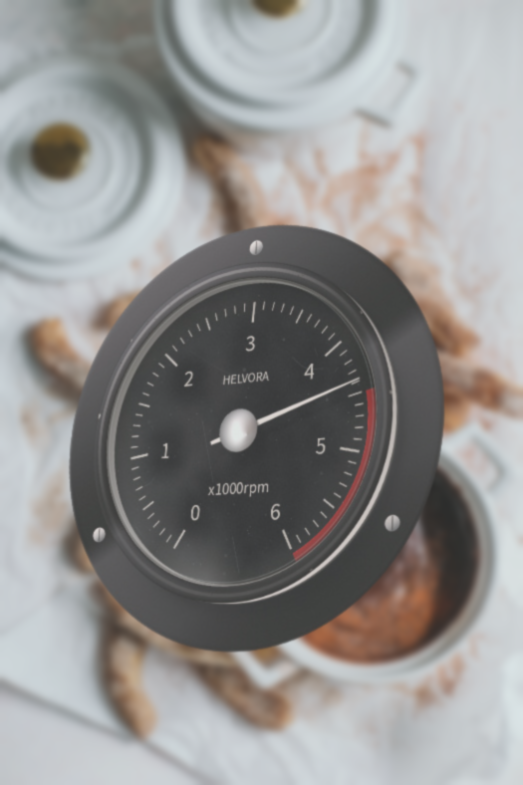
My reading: 4400 rpm
